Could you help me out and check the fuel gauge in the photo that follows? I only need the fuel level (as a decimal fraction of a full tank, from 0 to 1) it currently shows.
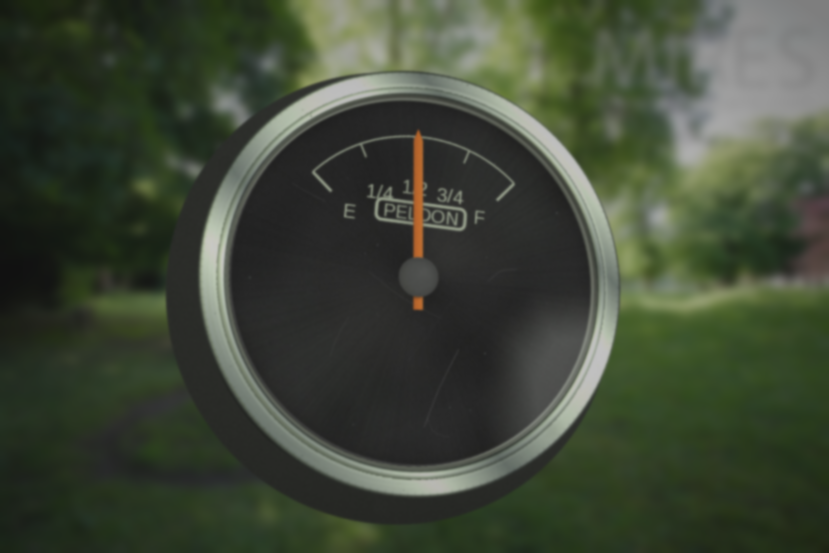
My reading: 0.5
